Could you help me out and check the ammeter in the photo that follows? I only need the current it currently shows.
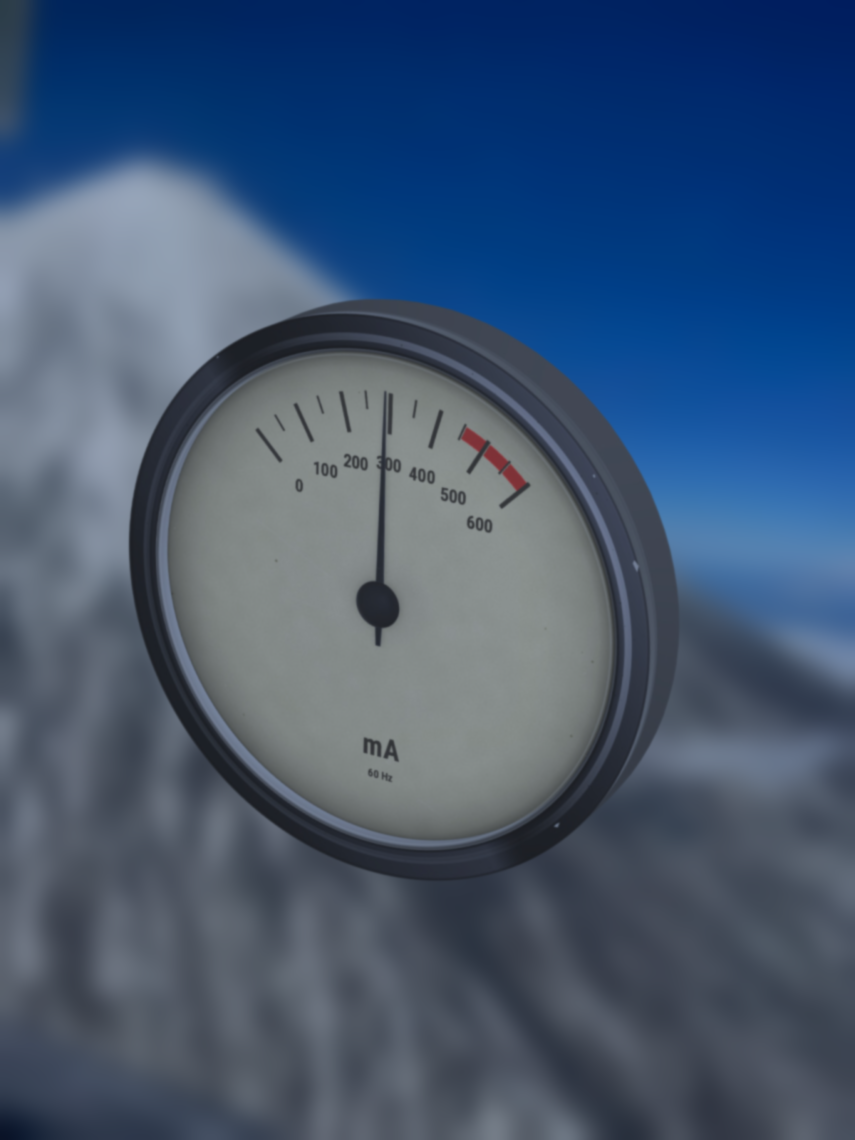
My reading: 300 mA
